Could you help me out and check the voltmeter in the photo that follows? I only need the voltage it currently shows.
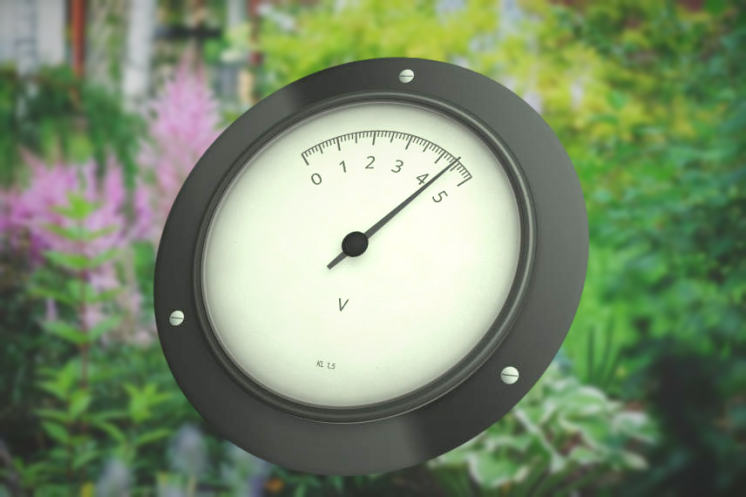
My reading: 4.5 V
